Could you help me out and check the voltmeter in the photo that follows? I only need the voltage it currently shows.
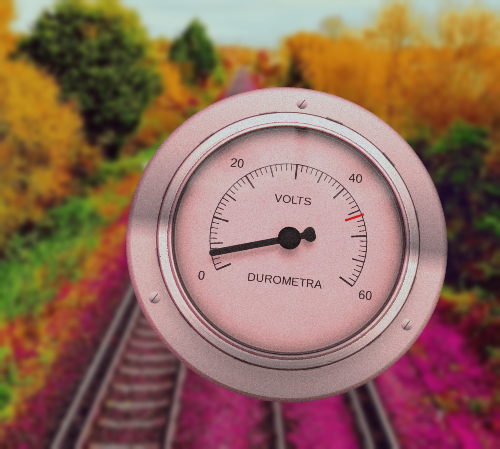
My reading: 3 V
